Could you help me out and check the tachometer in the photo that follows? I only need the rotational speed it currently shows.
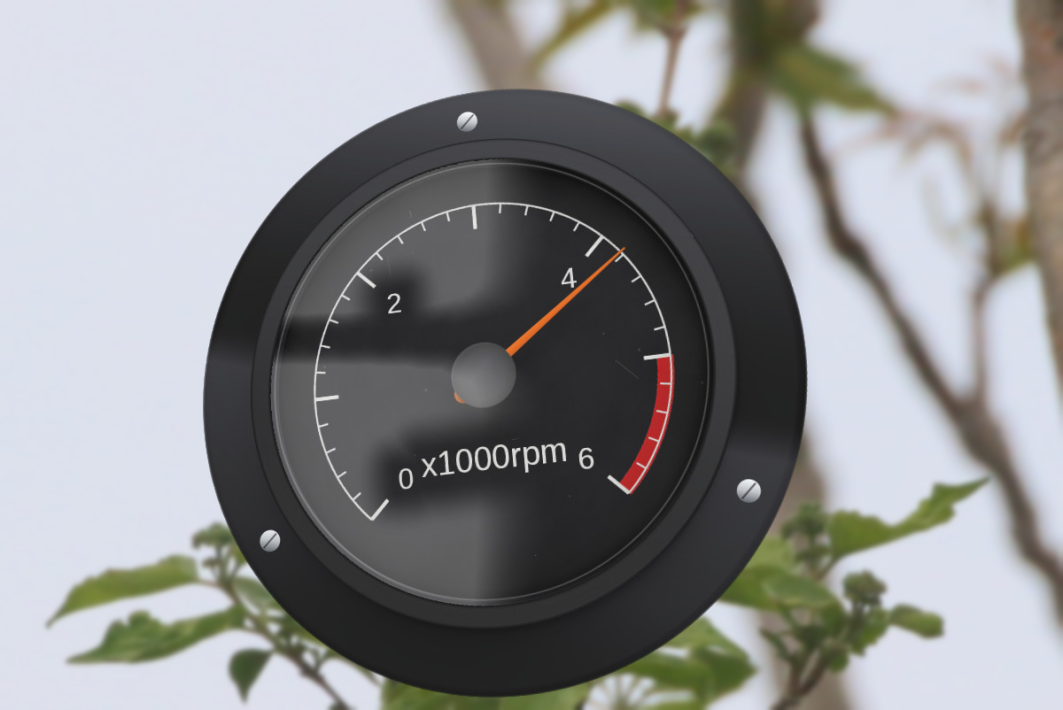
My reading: 4200 rpm
